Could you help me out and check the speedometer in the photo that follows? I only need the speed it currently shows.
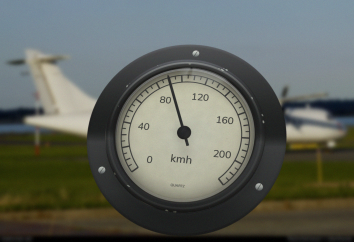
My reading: 90 km/h
